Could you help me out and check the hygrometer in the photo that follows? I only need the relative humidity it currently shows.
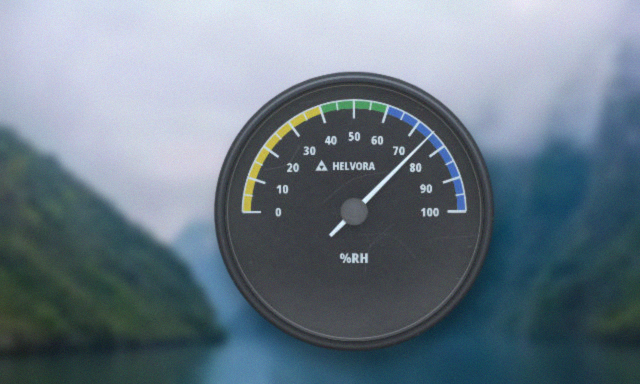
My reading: 75 %
